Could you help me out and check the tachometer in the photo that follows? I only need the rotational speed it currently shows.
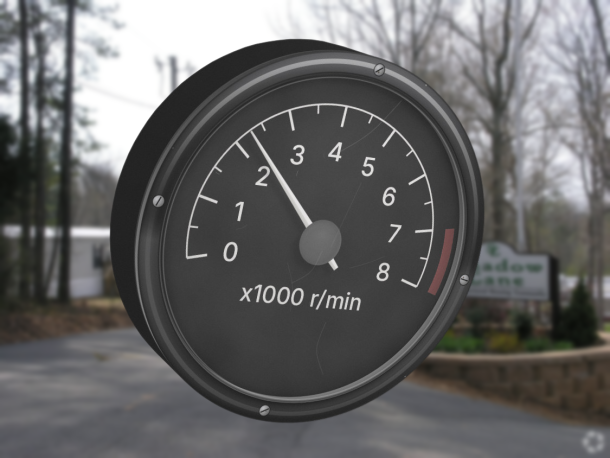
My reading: 2250 rpm
